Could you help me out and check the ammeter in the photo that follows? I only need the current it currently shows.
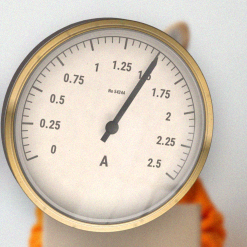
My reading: 1.5 A
